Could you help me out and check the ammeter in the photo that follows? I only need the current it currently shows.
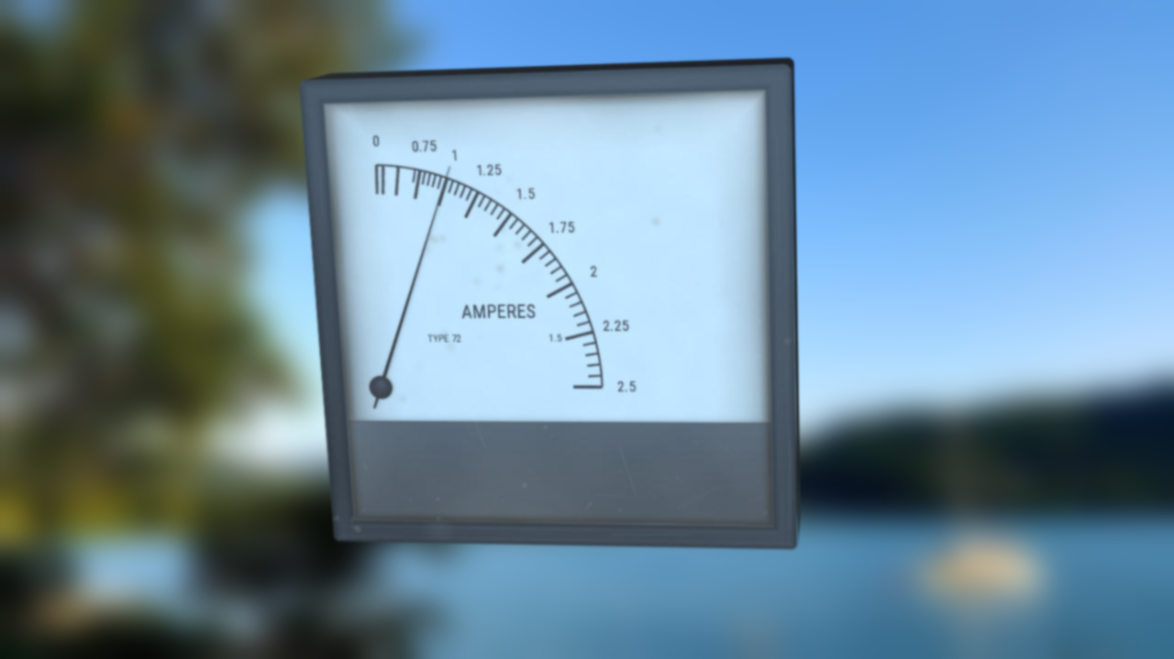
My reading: 1 A
